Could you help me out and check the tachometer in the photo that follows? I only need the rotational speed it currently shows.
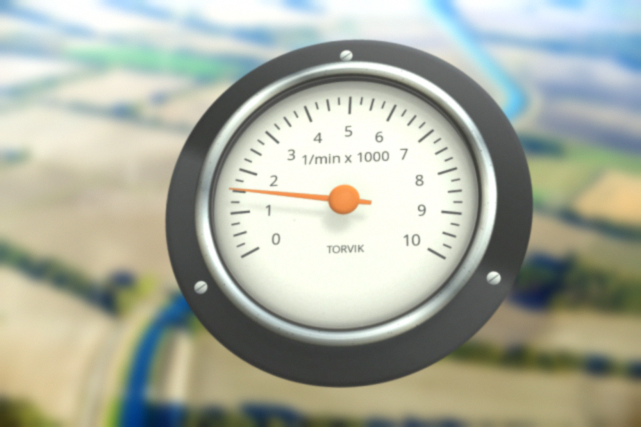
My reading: 1500 rpm
